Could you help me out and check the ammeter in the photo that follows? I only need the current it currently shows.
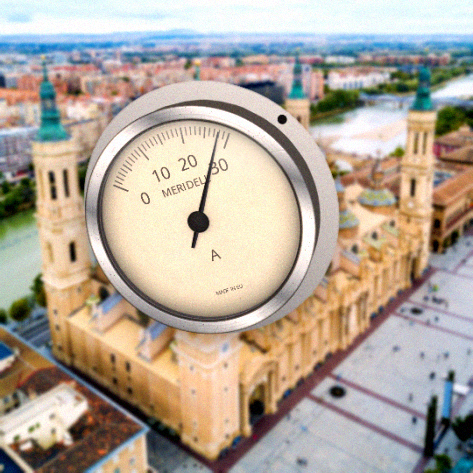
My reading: 28 A
